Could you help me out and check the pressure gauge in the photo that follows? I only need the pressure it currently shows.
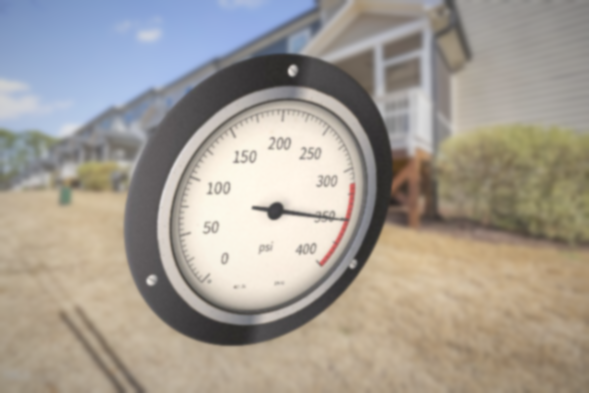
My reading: 350 psi
